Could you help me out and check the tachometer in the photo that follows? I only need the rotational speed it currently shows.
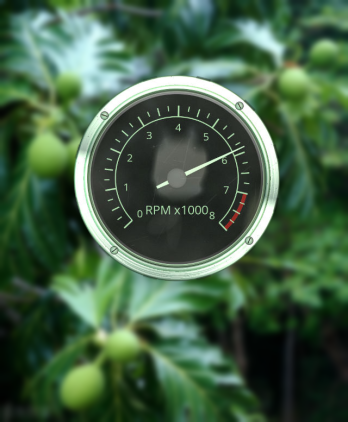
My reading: 5875 rpm
